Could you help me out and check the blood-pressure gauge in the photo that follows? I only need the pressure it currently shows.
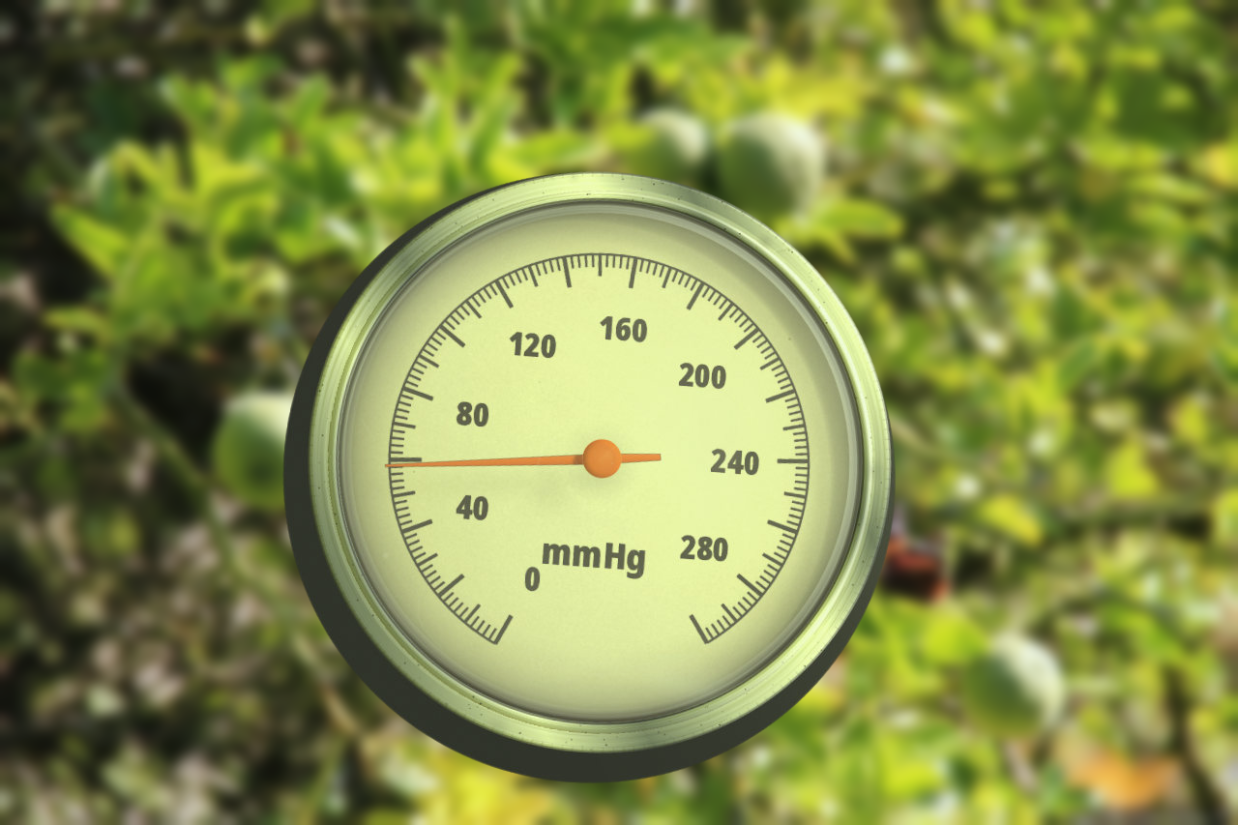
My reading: 58 mmHg
